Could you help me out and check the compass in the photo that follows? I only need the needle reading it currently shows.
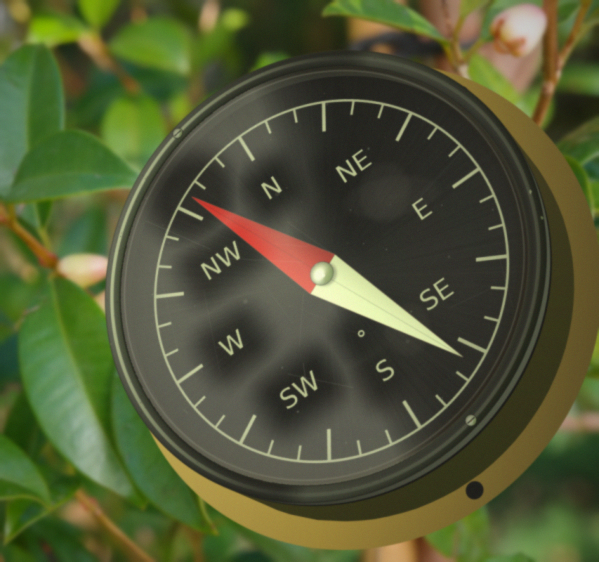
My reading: 335 °
